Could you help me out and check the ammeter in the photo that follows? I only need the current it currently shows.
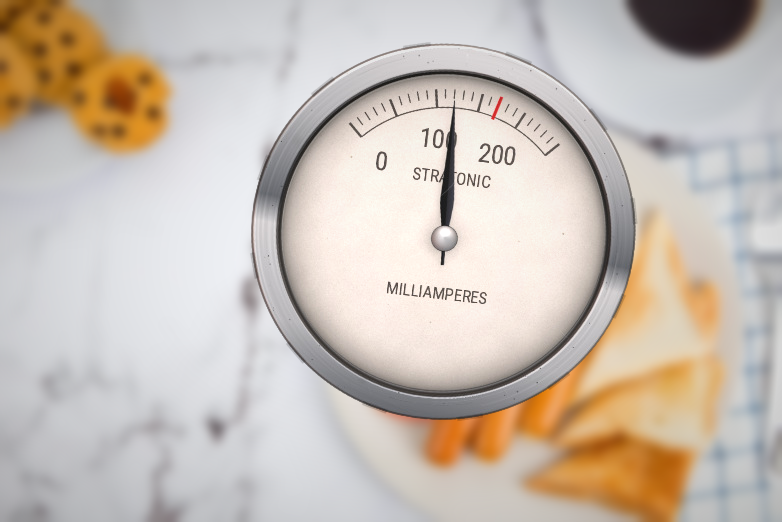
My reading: 120 mA
